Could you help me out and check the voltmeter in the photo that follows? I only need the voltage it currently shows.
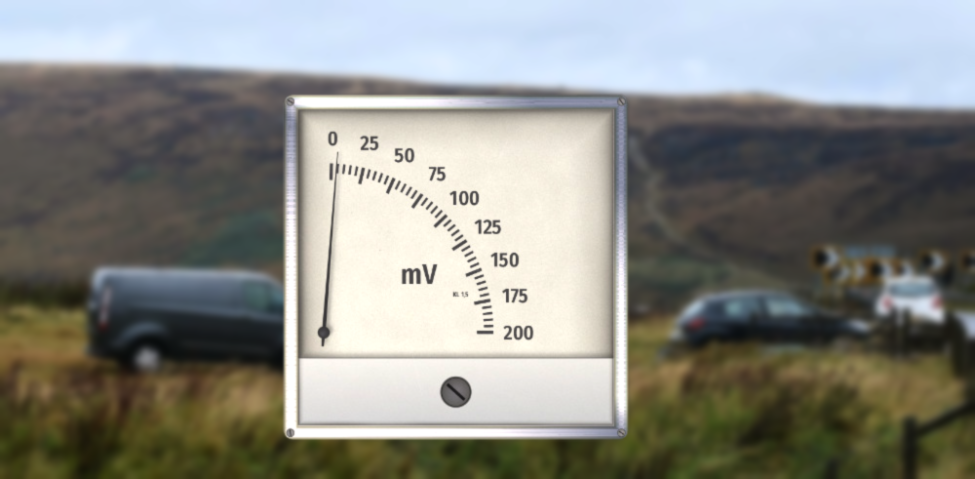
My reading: 5 mV
